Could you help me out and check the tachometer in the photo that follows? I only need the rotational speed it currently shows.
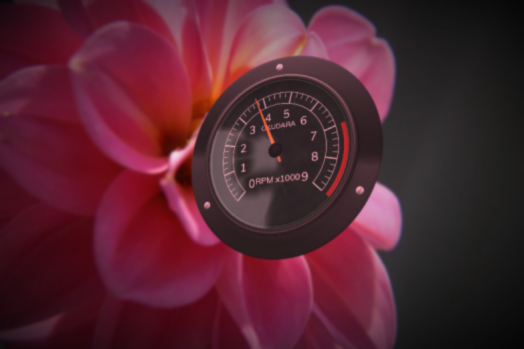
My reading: 3800 rpm
